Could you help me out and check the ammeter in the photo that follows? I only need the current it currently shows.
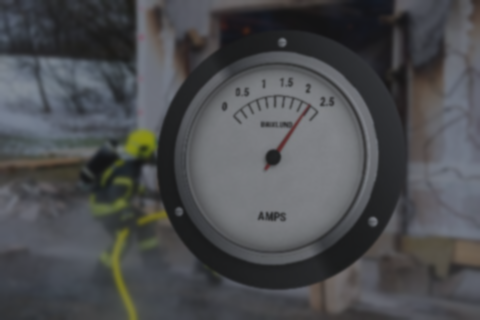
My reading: 2.25 A
